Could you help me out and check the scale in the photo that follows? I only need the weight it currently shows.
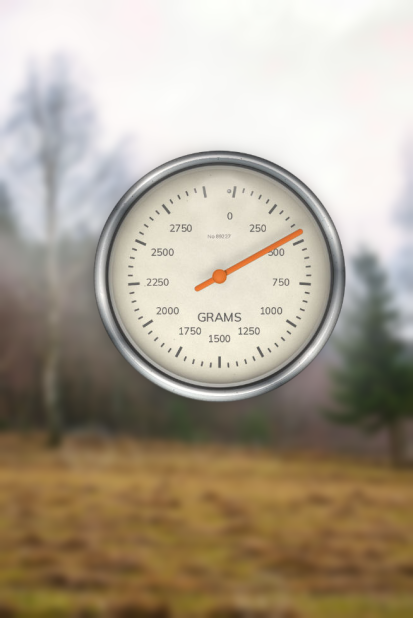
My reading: 450 g
